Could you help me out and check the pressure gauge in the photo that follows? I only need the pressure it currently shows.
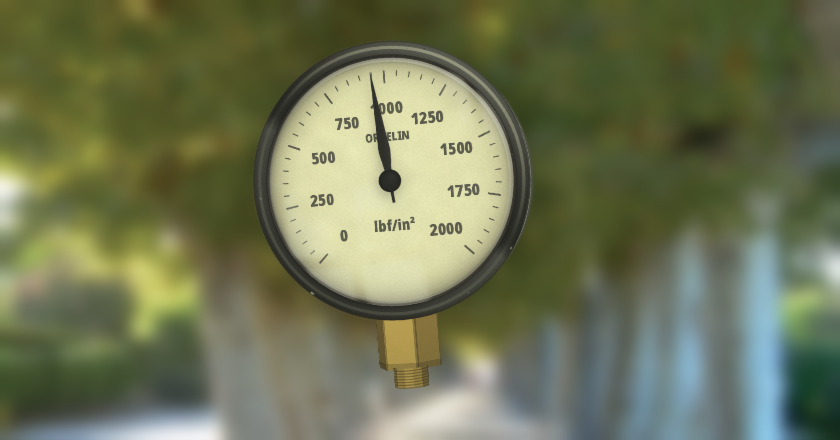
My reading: 950 psi
